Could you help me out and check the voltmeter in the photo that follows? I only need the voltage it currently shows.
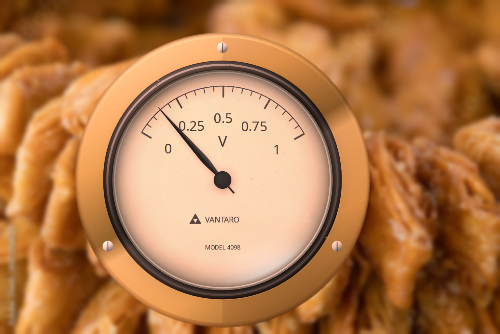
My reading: 0.15 V
